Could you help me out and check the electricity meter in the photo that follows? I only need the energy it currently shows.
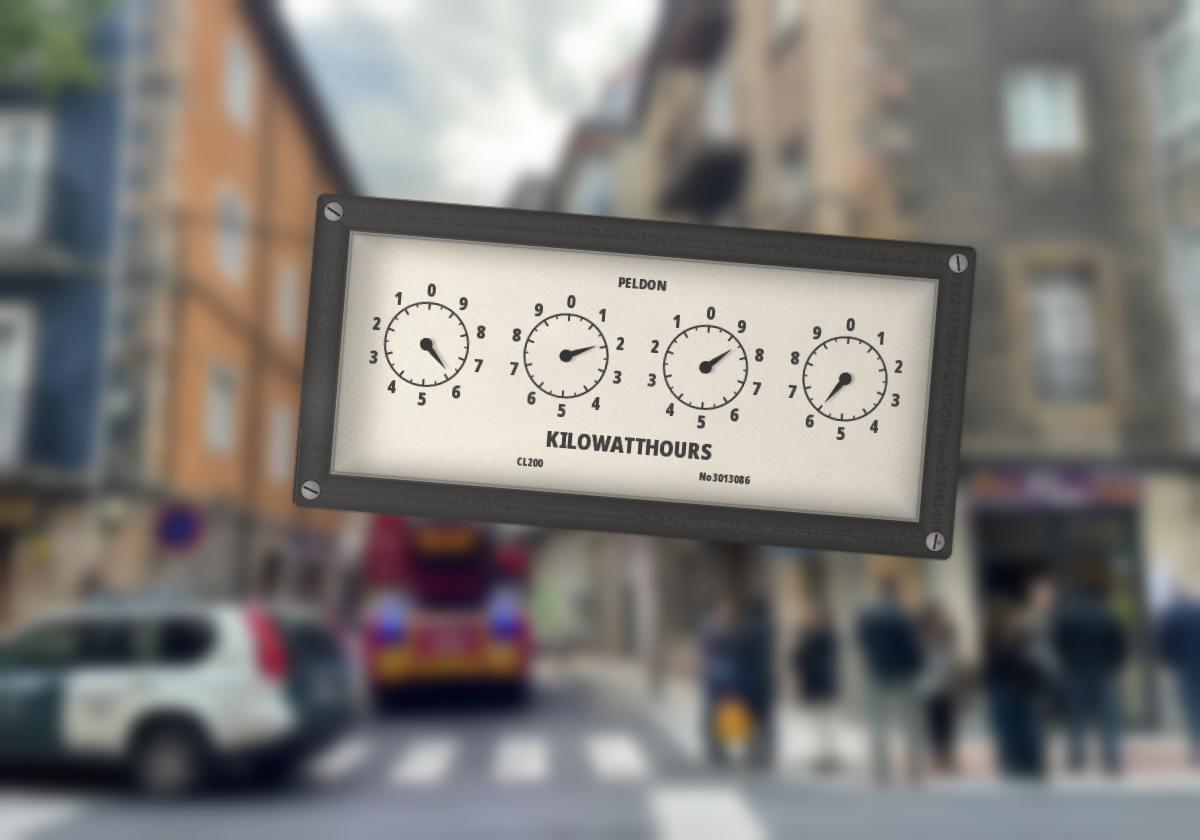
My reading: 6186 kWh
